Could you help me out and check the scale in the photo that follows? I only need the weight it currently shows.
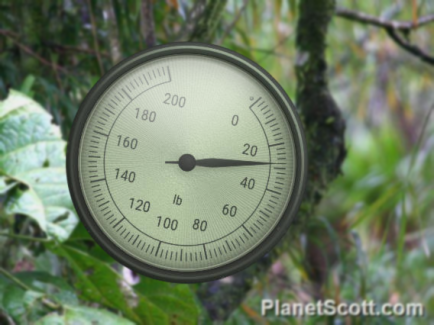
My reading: 28 lb
